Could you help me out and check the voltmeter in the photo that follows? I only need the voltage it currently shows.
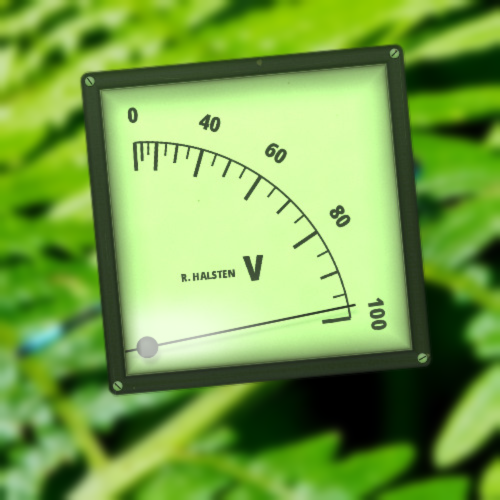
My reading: 97.5 V
